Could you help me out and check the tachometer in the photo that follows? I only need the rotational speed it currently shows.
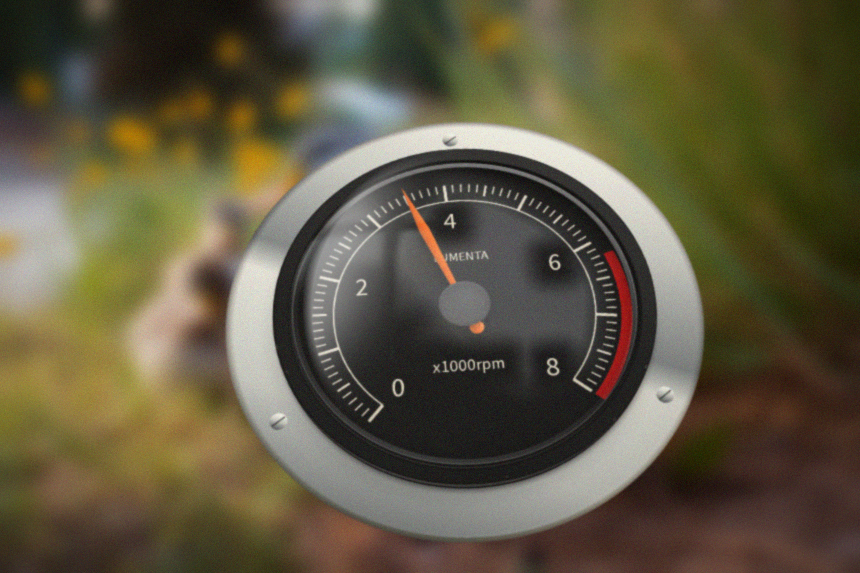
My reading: 3500 rpm
